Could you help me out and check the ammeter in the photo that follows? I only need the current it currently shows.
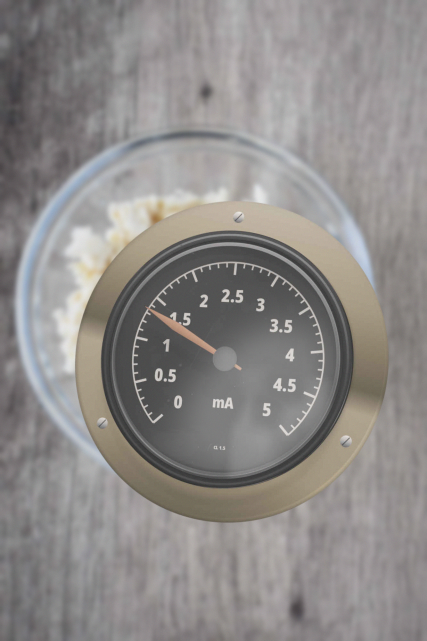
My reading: 1.35 mA
